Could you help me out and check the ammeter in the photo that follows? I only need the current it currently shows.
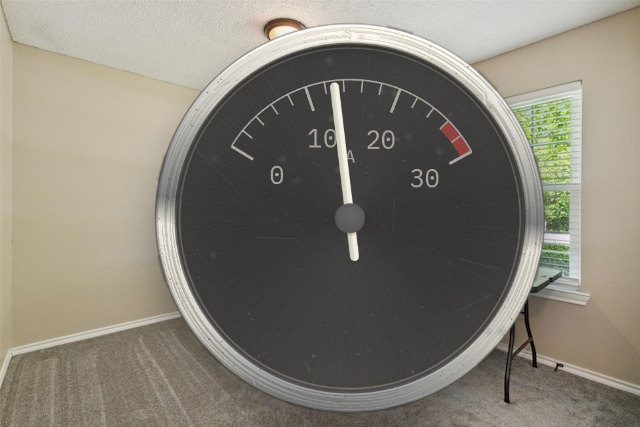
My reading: 13 A
